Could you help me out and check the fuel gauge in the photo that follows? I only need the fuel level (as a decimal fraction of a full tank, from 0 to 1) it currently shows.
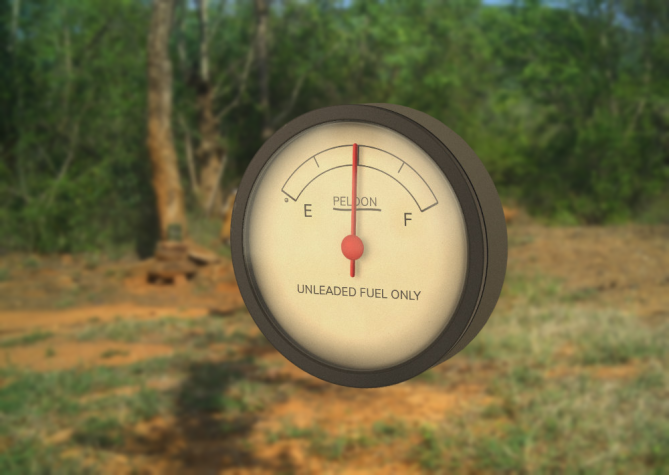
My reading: 0.5
